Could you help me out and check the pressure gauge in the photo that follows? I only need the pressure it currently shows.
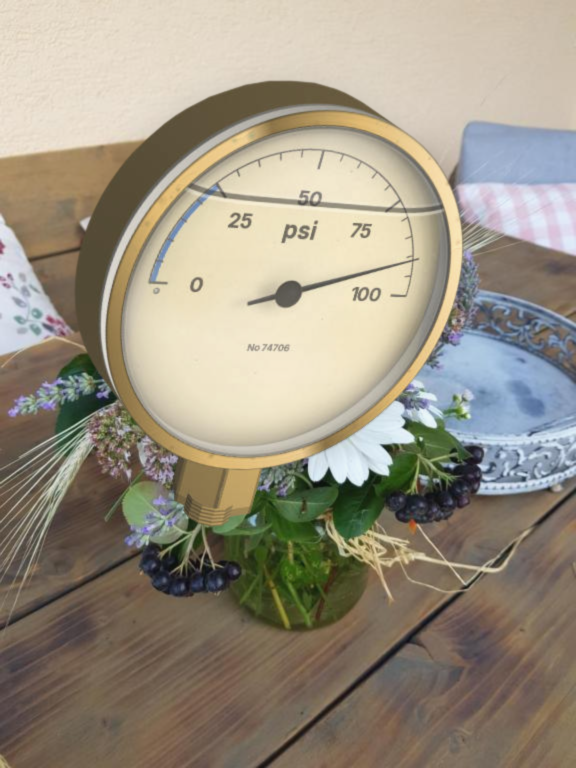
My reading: 90 psi
